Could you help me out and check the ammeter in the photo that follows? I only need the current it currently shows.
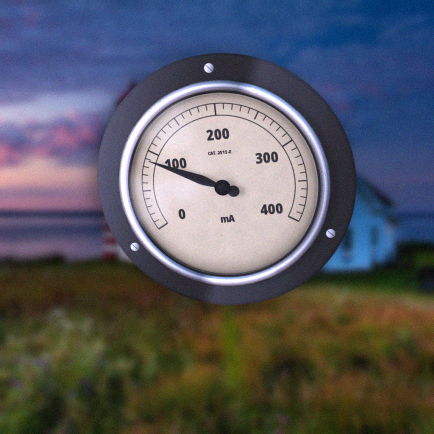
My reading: 90 mA
